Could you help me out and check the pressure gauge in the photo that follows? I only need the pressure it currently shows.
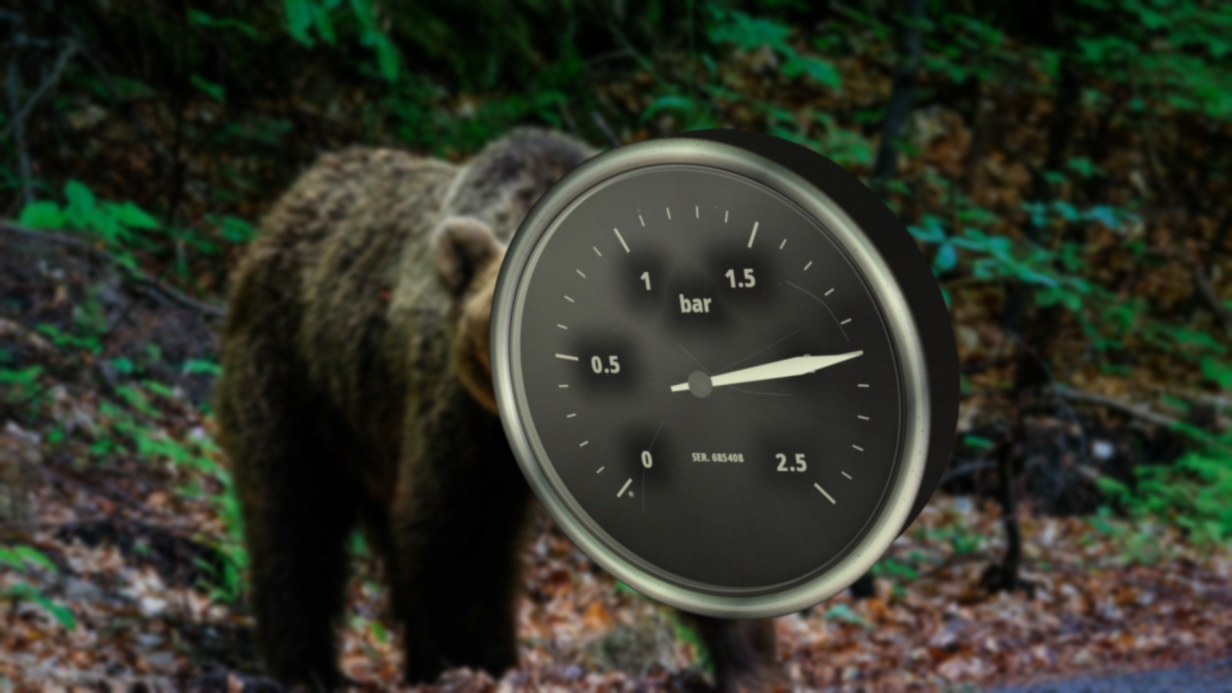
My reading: 2 bar
